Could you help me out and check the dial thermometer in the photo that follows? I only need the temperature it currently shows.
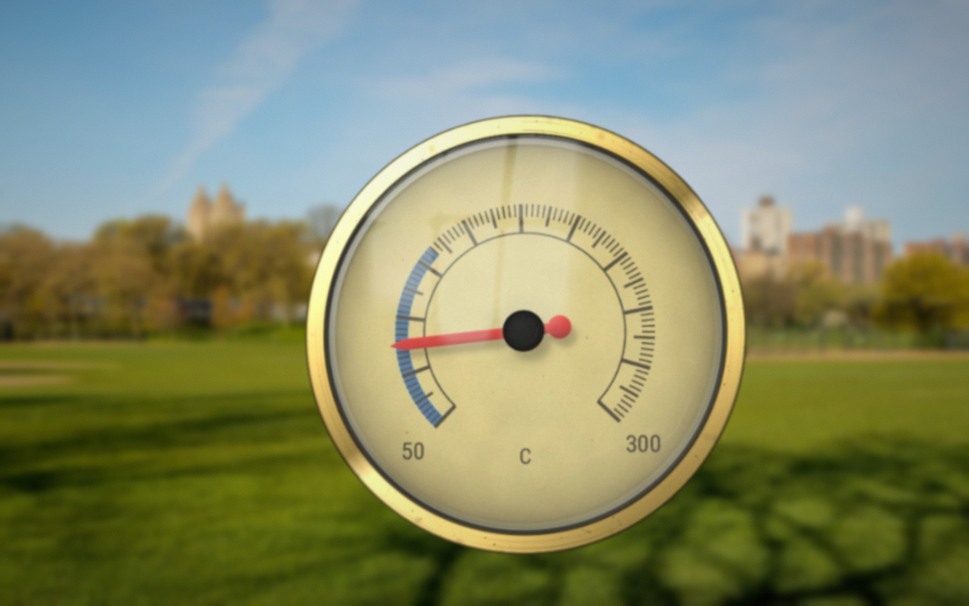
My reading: 87.5 °C
